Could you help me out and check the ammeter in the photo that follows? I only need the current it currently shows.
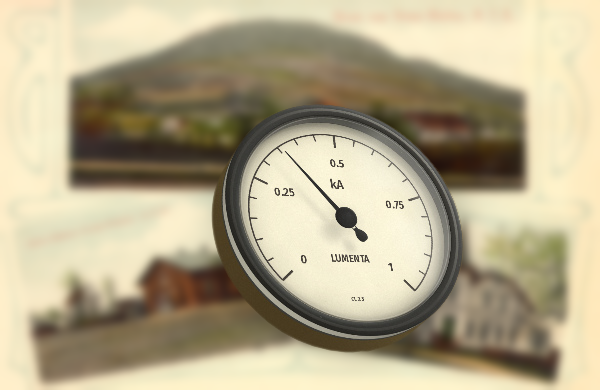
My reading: 0.35 kA
